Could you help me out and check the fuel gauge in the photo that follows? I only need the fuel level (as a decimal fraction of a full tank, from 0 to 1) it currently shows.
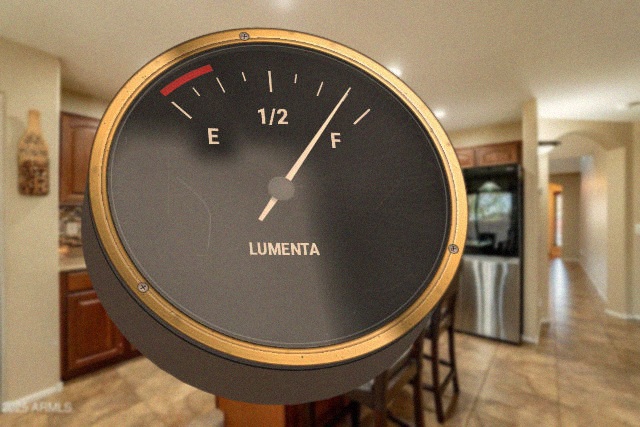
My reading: 0.875
